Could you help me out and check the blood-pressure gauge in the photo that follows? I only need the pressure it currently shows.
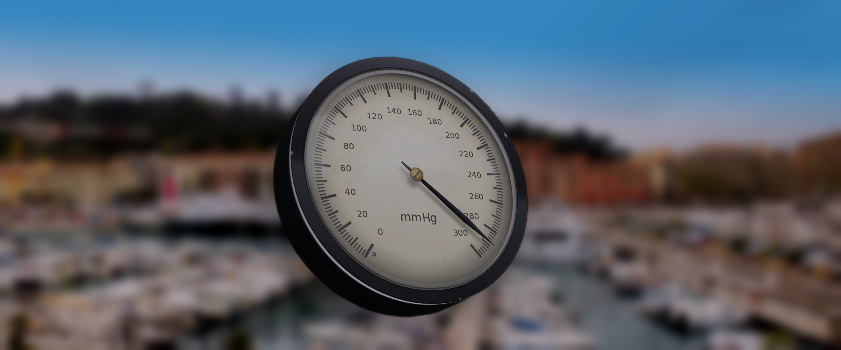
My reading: 290 mmHg
